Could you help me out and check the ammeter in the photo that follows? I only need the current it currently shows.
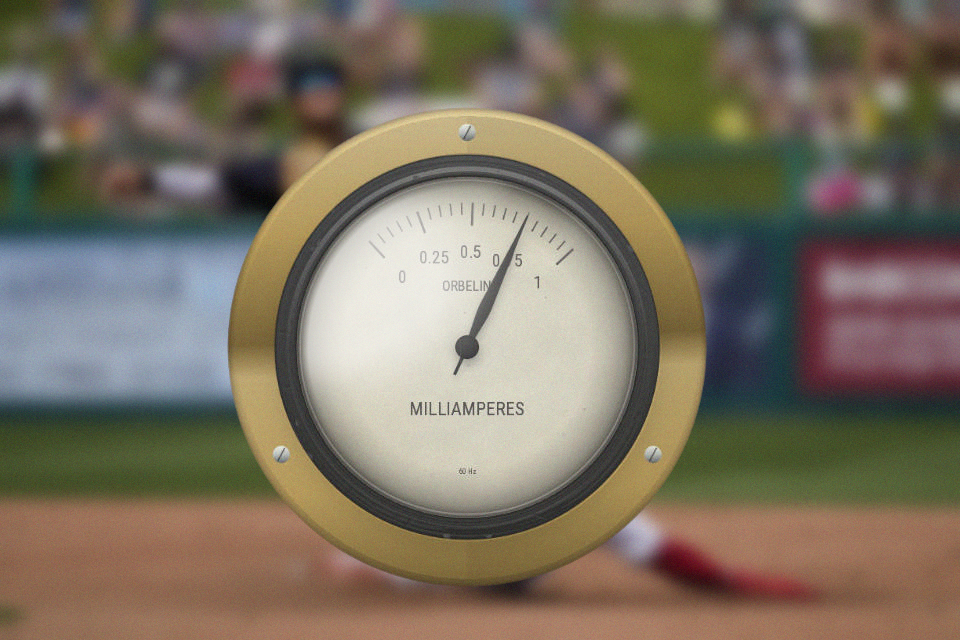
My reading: 0.75 mA
